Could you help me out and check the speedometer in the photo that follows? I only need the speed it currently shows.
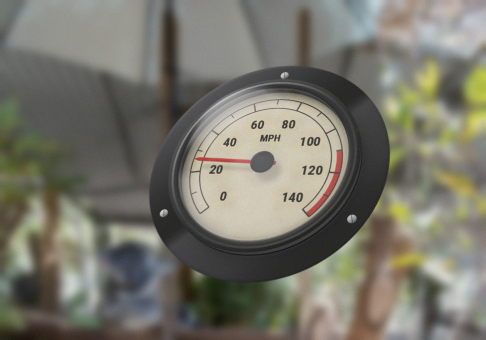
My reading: 25 mph
